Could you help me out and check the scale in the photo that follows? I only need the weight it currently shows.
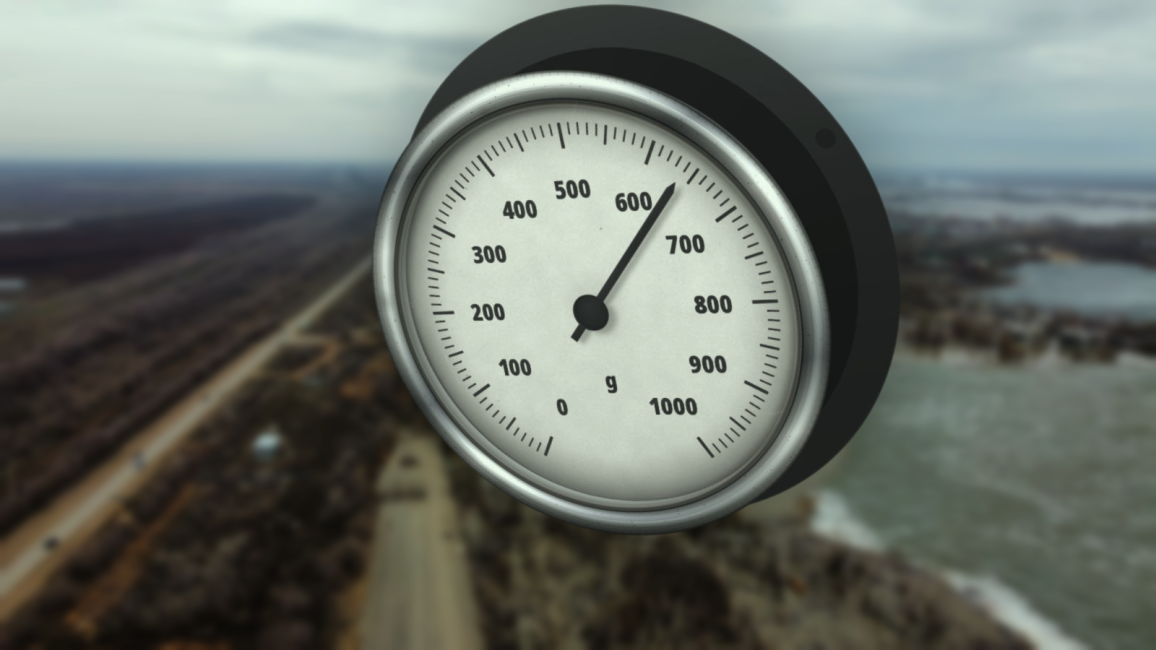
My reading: 640 g
